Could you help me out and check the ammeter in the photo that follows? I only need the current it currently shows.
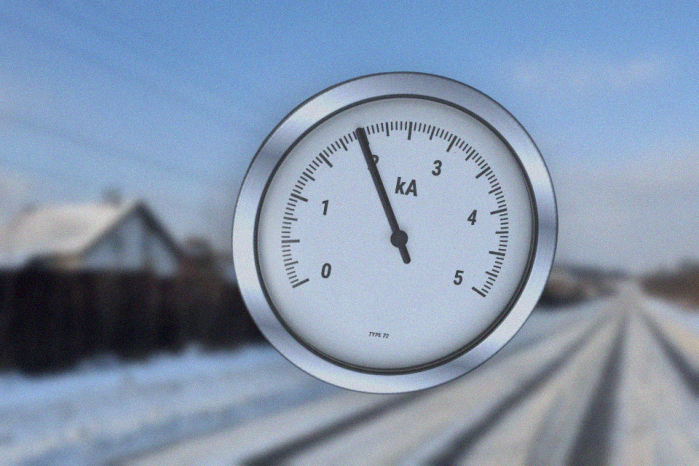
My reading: 1.95 kA
